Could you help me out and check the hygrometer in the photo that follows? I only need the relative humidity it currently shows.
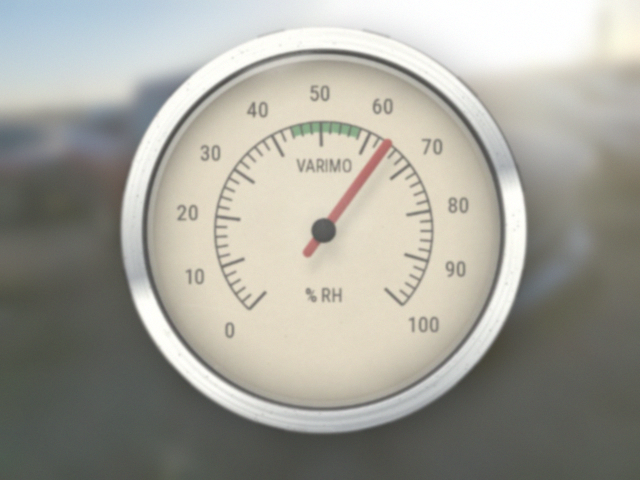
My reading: 64 %
